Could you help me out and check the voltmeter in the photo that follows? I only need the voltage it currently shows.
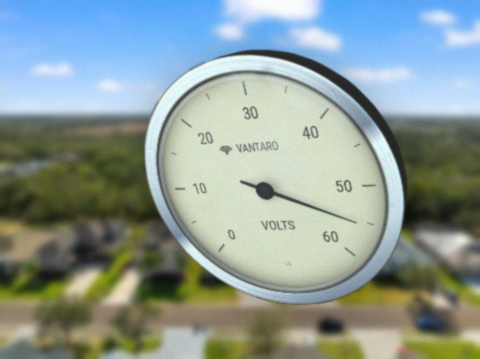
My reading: 55 V
